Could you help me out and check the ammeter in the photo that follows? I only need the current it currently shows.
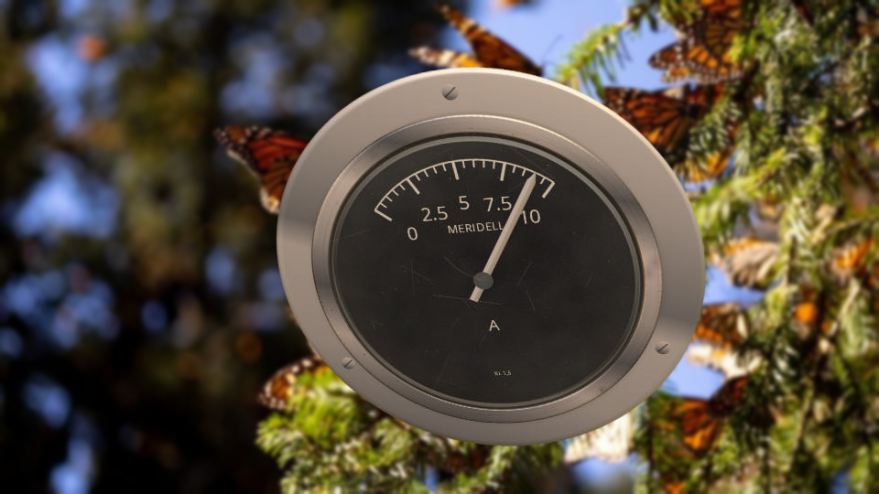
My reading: 9 A
